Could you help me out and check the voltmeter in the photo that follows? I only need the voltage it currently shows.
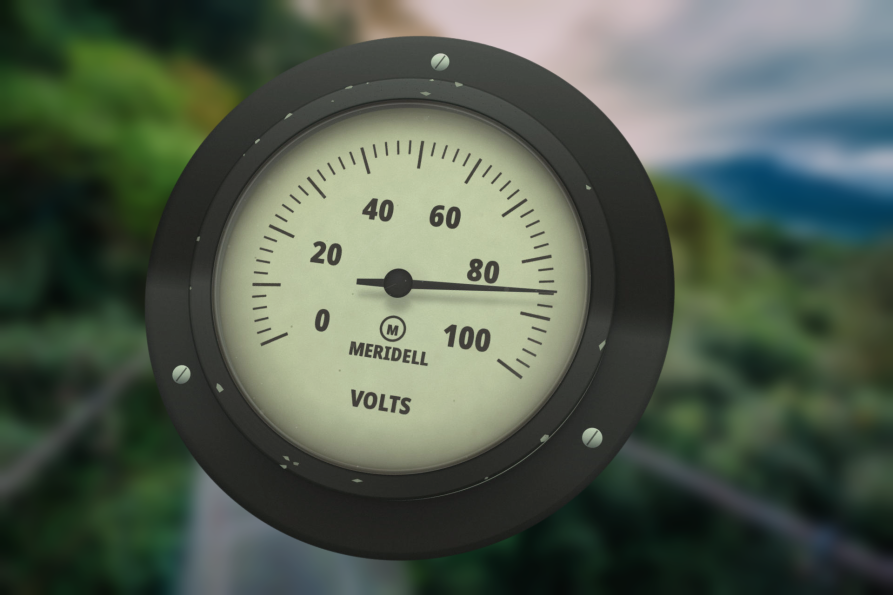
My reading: 86 V
